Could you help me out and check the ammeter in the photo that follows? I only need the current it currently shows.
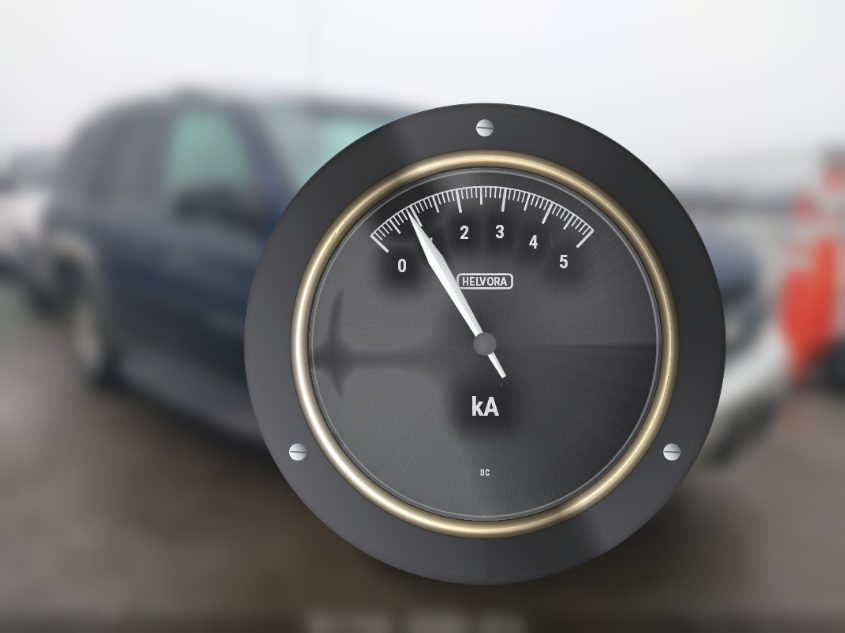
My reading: 0.9 kA
